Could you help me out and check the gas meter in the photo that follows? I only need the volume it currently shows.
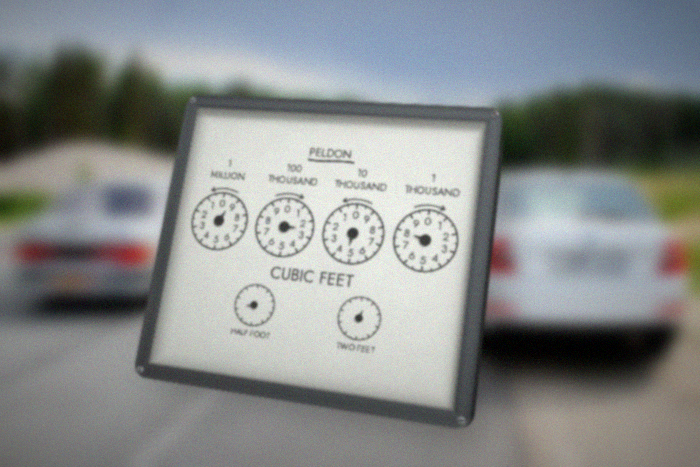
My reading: 924800 ft³
